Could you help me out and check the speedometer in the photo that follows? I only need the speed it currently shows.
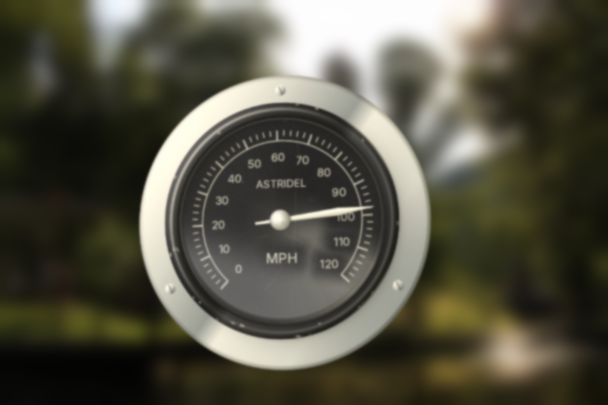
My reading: 98 mph
